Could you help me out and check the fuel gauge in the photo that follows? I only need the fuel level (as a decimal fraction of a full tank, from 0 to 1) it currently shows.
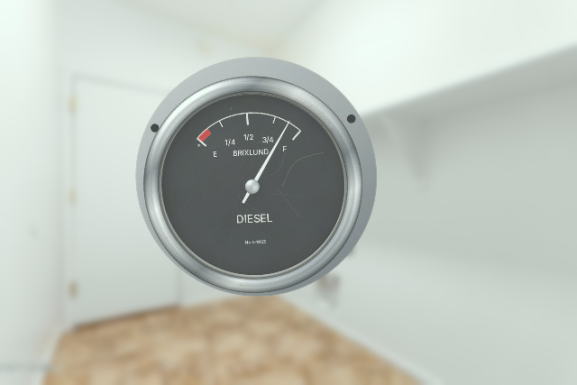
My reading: 0.875
